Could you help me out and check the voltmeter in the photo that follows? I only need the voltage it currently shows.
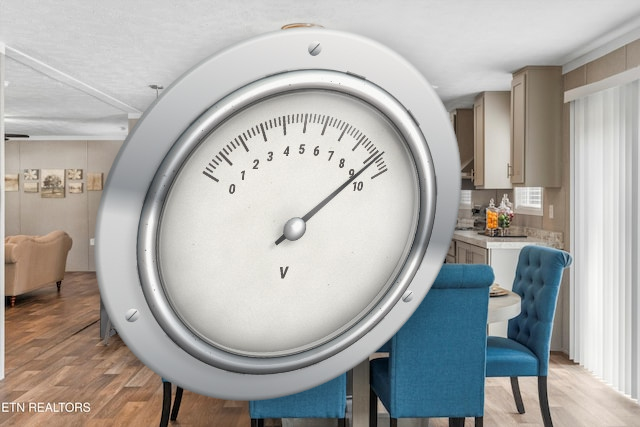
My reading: 9 V
